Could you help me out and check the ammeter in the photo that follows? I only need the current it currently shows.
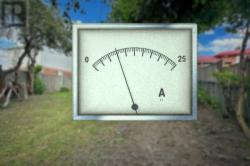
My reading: 7.5 A
